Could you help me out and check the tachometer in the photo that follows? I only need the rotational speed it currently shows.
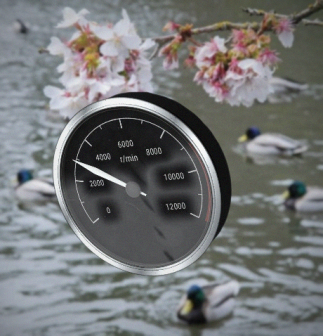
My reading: 3000 rpm
